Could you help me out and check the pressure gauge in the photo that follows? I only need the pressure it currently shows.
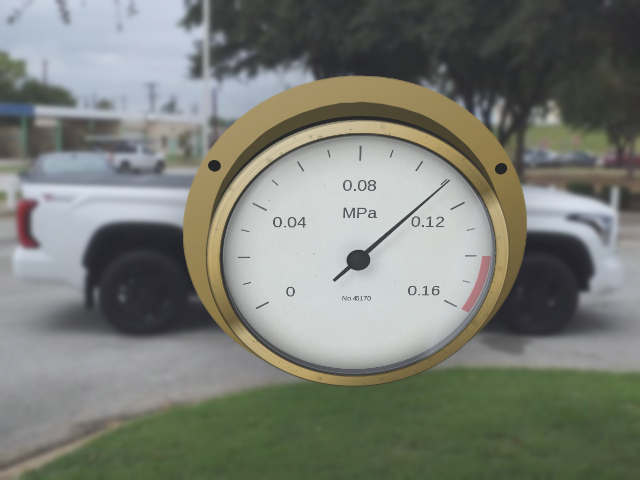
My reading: 0.11 MPa
